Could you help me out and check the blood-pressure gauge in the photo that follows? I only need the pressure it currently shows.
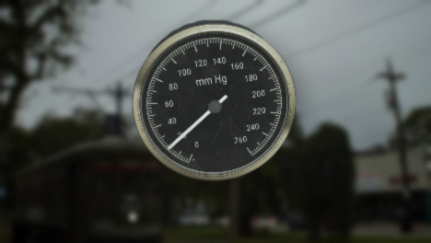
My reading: 20 mmHg
